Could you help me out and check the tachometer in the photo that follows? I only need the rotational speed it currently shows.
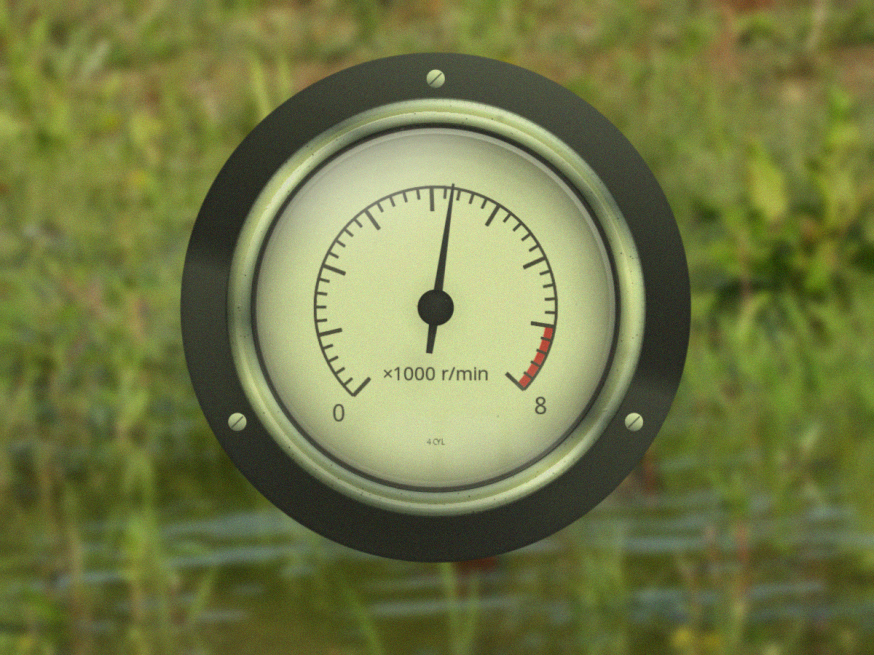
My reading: 4300 rpm
